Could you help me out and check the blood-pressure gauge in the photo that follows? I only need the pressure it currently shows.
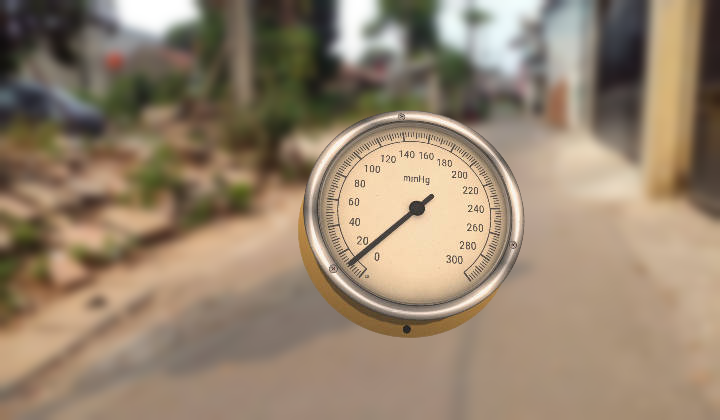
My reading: 10 mmHg
